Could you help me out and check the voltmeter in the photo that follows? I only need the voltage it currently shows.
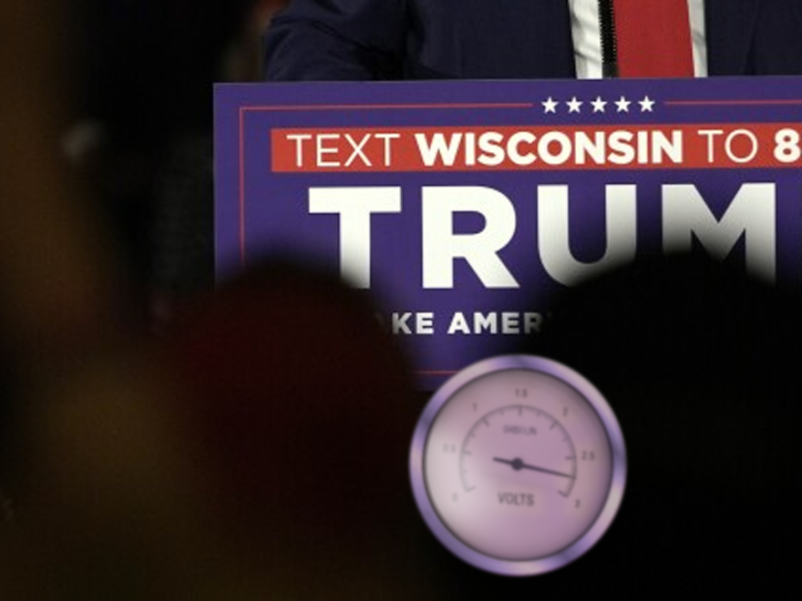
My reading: 2.75 V
